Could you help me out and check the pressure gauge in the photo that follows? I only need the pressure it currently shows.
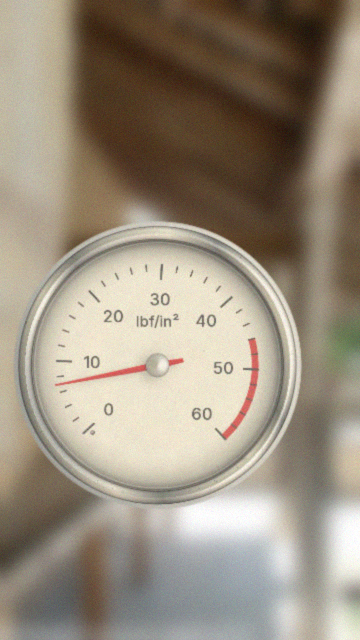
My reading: 7 psi
